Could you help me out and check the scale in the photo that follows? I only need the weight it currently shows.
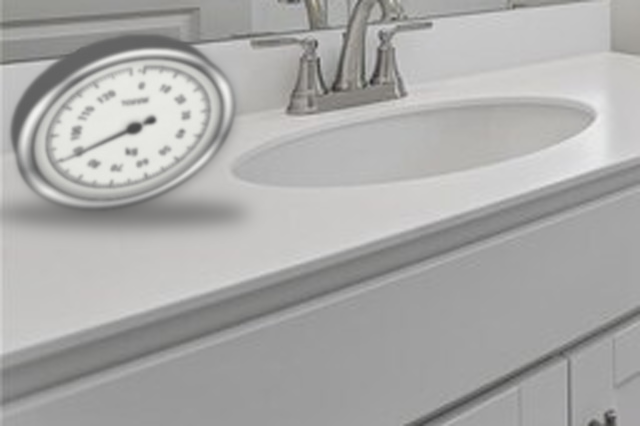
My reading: 90 kg
